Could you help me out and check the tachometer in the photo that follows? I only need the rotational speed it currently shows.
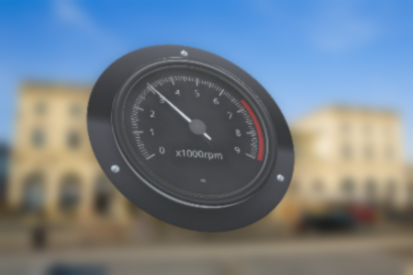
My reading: 3000 rpm
